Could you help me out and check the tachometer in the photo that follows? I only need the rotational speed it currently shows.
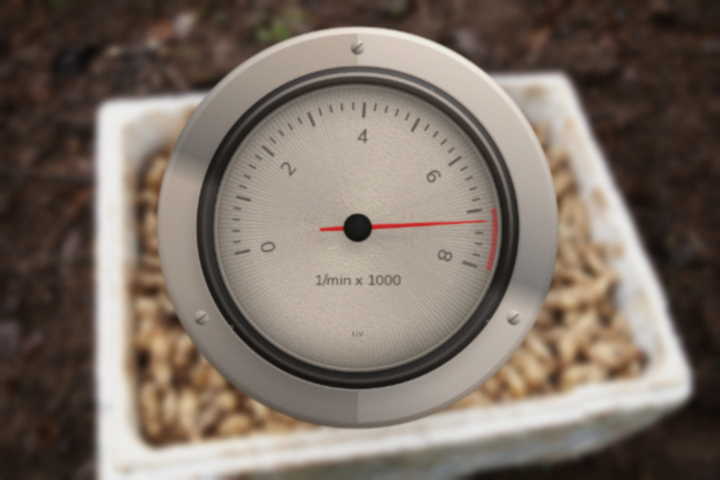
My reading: 7200 rpm
